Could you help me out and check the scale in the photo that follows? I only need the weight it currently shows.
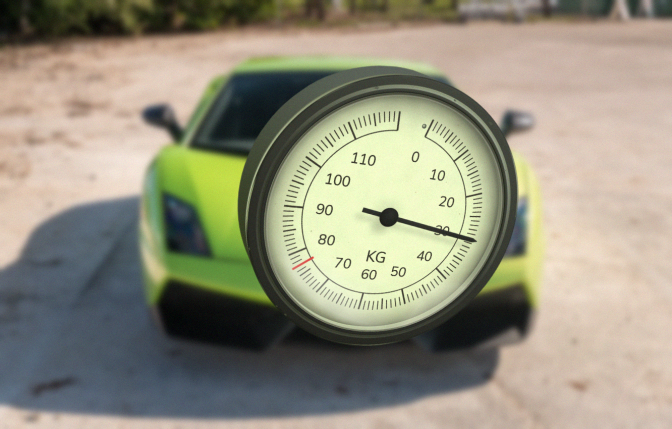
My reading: 30 kg
